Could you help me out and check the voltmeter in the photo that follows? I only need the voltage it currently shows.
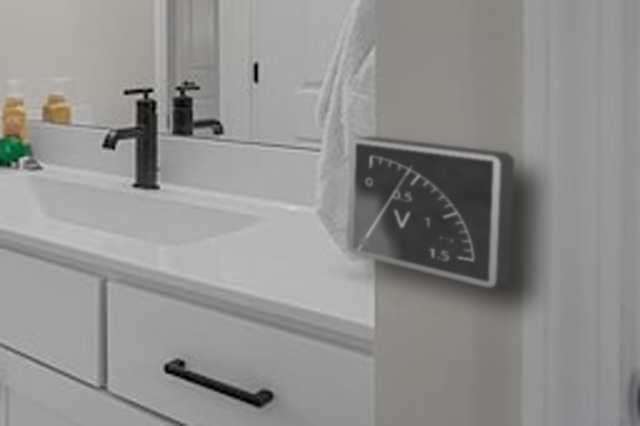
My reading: 0.4 V
